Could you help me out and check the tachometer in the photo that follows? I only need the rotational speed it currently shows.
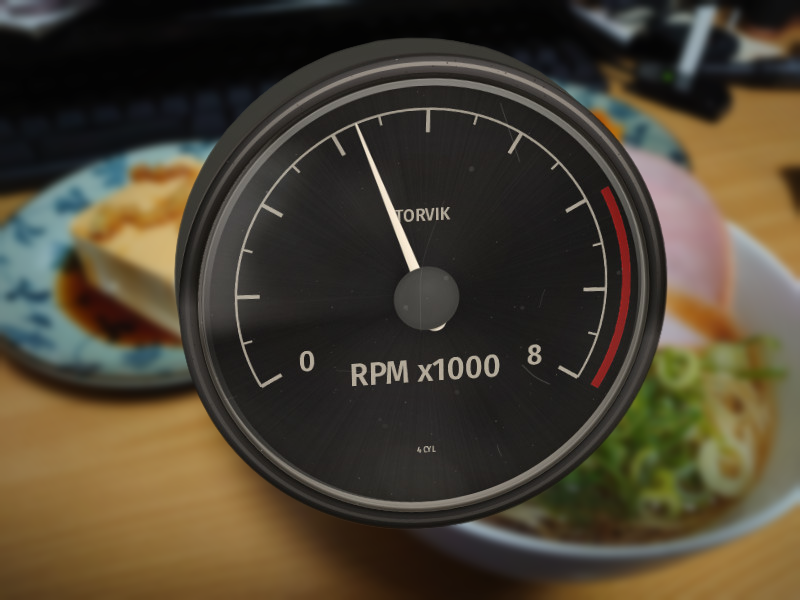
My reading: 3250 rpm
